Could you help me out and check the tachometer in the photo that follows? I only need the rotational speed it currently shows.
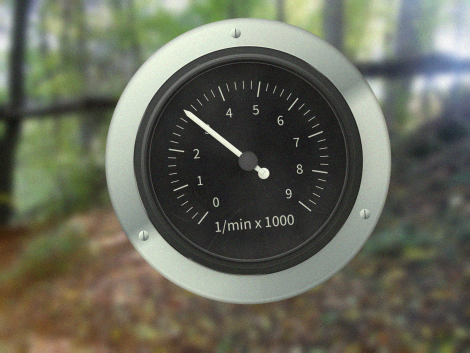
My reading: 3000 rpm
